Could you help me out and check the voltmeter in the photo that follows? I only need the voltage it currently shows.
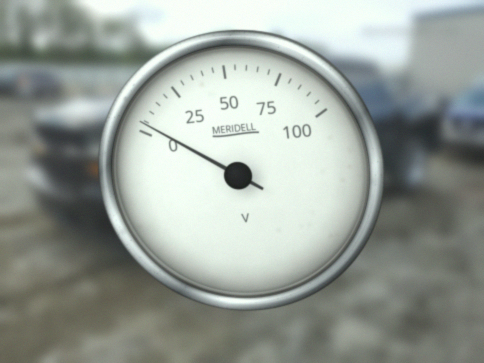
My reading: 5 V
